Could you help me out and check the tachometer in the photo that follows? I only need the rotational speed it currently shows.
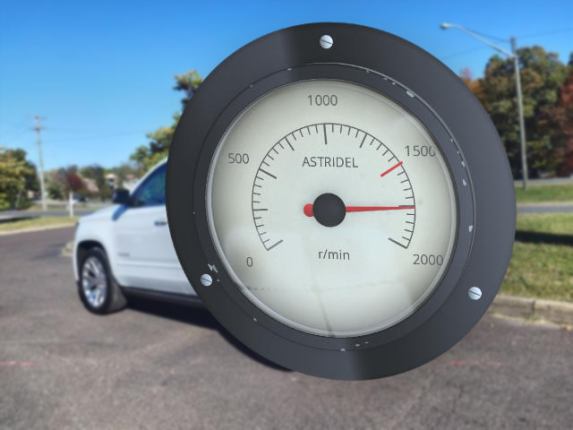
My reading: 1750 rpm
